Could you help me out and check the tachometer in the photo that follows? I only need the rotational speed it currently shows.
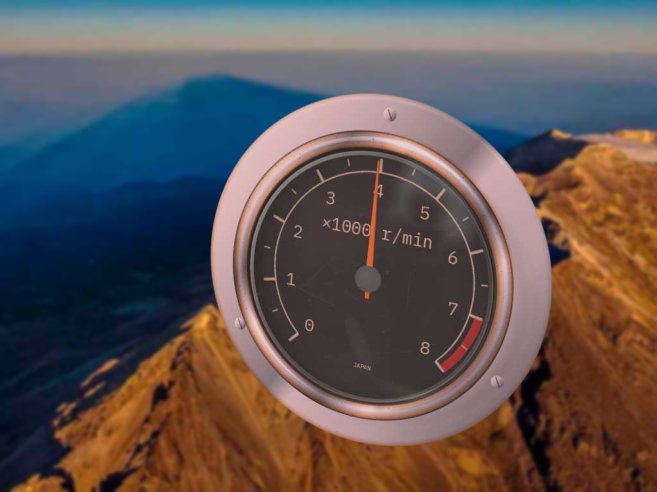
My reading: 4000 rpm
